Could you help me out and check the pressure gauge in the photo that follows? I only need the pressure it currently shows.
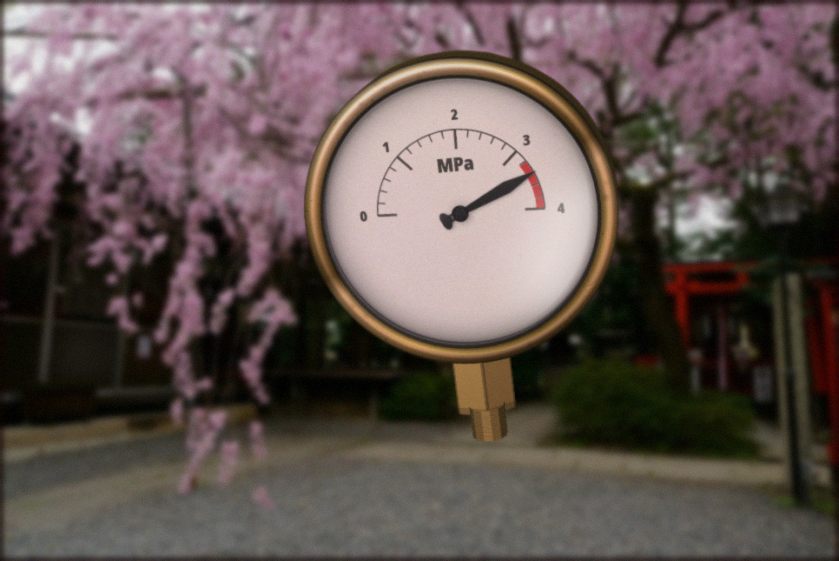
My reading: 3.4 MPa
